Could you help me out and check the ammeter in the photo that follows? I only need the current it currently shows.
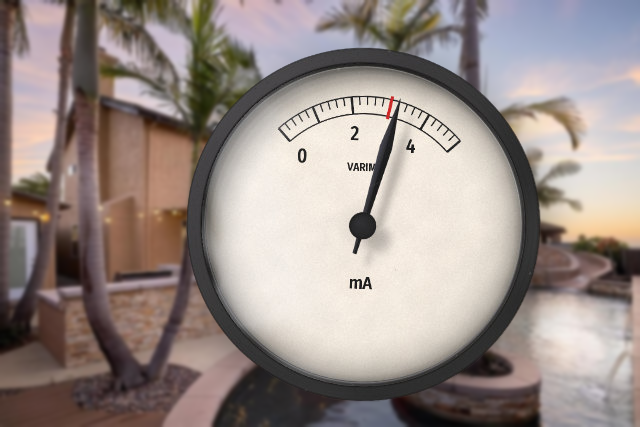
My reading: 3.2 mA
